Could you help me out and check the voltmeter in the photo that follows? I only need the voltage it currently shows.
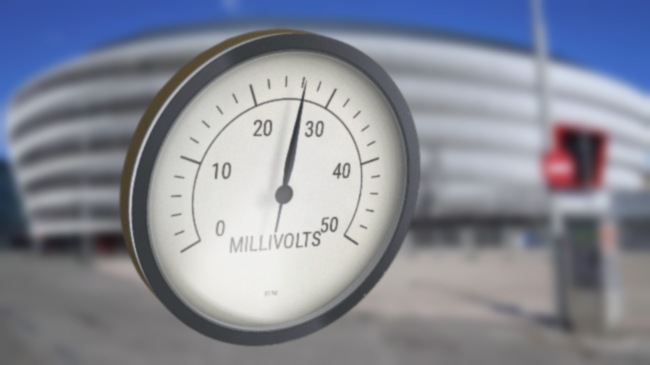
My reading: 26 mV
